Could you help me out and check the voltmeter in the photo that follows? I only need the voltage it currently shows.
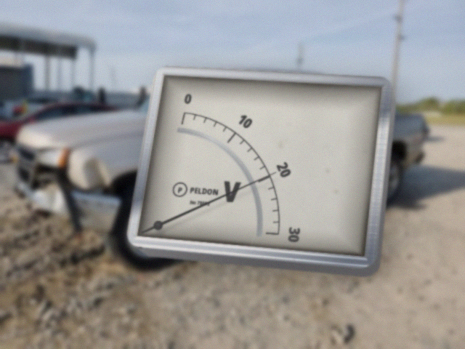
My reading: 20 V
